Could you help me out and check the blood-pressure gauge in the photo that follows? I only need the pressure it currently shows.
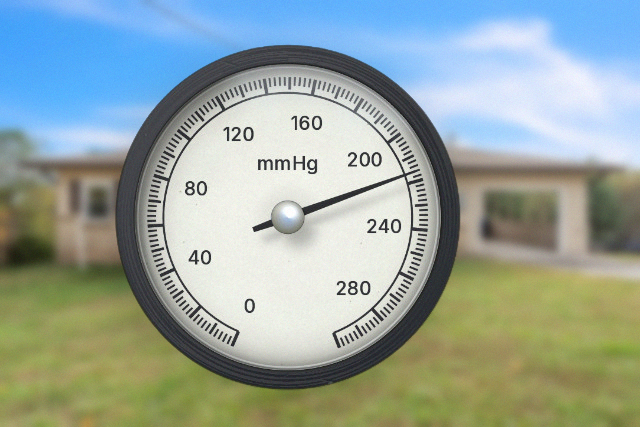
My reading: 216 mmHg
